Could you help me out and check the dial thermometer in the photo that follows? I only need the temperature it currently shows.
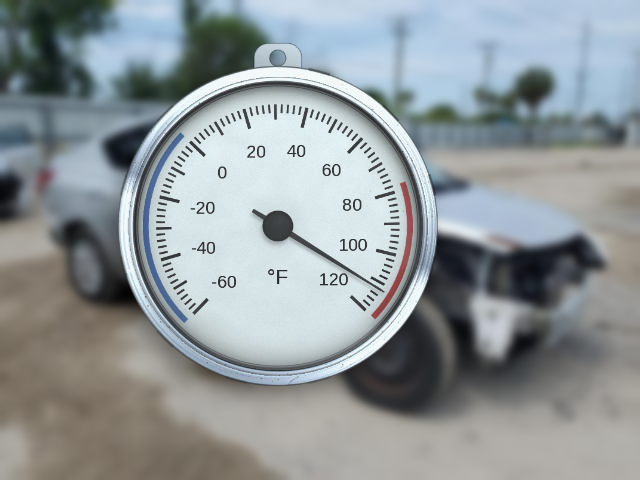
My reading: 112 °F
